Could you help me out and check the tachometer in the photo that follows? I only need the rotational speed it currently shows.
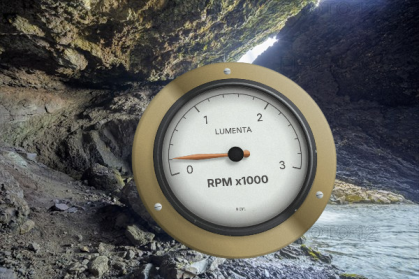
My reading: 200 rpm
